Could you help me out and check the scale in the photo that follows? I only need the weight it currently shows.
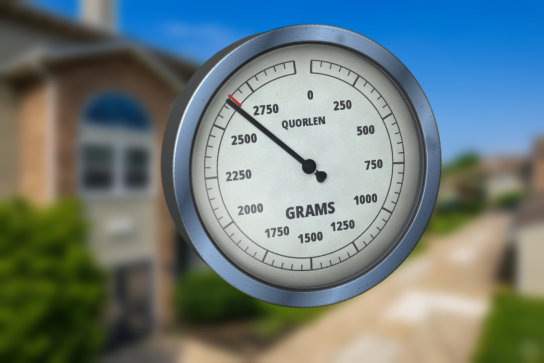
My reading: 2625 g
